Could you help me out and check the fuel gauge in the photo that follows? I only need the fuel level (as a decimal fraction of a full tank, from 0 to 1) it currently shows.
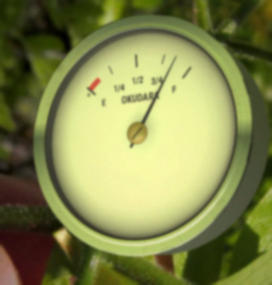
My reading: 0.875
